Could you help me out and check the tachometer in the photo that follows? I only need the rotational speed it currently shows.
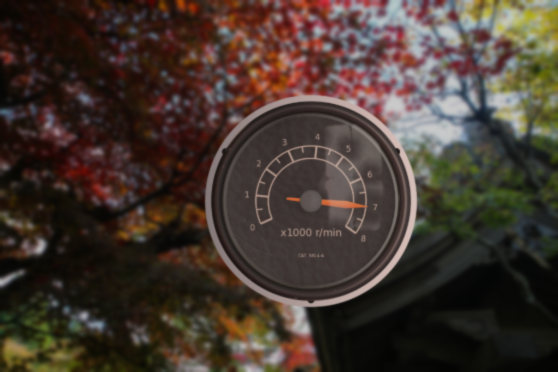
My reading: 7000 rpm
